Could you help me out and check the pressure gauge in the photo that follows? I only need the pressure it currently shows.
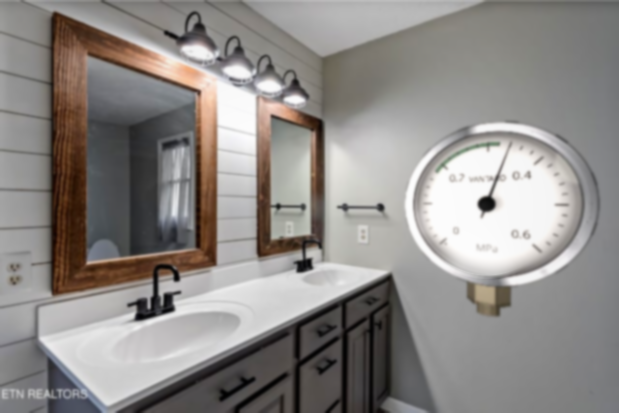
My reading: 0.34 MPa
